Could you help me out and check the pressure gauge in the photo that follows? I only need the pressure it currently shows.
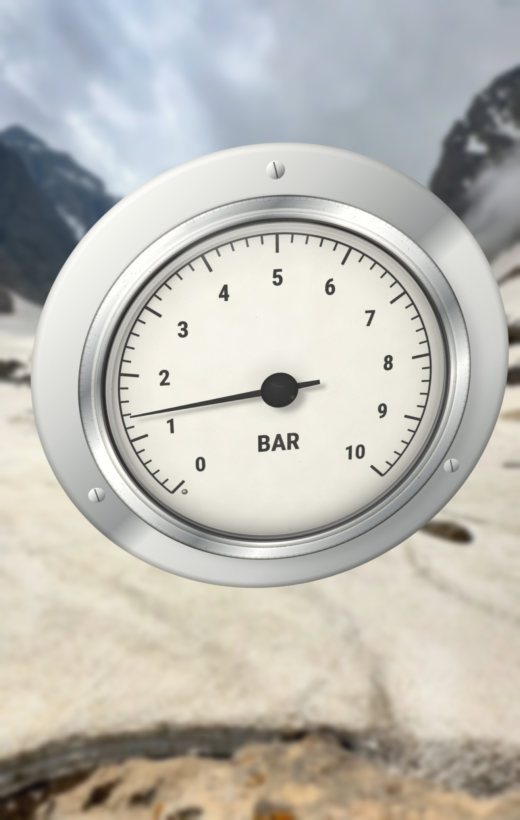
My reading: 1.4 bar
